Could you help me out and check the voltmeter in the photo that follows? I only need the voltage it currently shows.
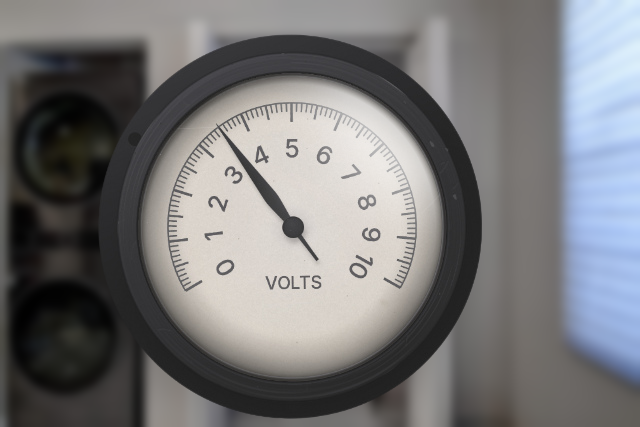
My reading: 3.5 V
